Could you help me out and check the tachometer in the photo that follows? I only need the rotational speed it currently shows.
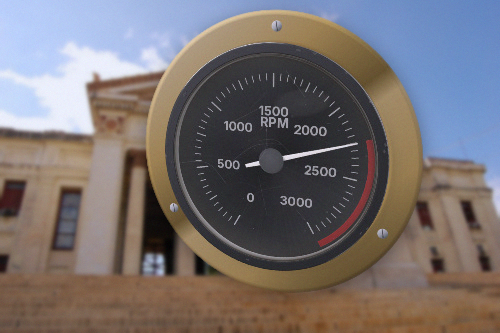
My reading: 2250 rpm
